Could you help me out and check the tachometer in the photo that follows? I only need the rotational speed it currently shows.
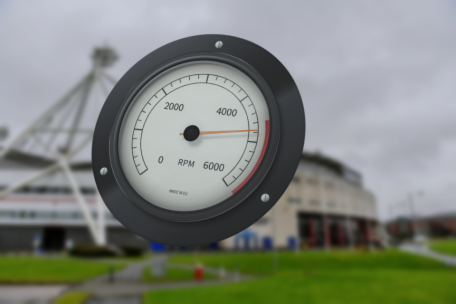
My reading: 4800 rpm
